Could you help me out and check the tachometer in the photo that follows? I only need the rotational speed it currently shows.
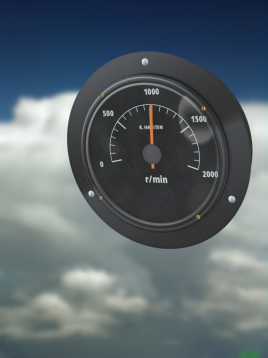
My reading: 1000 rpm
